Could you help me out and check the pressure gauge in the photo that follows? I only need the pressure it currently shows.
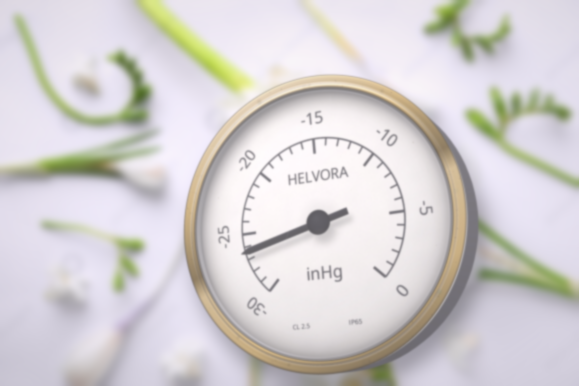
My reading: -26.5 inHg
